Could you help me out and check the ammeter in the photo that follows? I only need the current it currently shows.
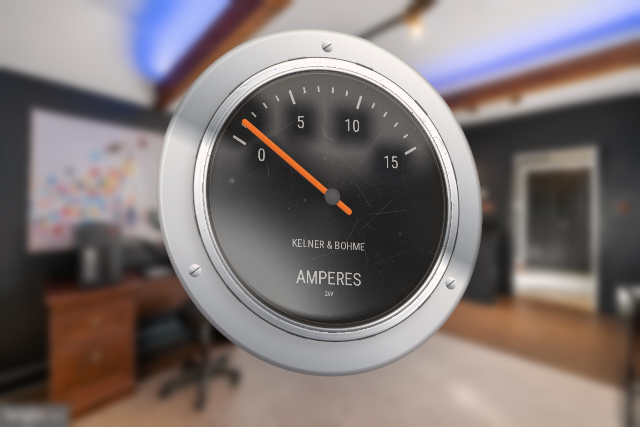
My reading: 1 A
